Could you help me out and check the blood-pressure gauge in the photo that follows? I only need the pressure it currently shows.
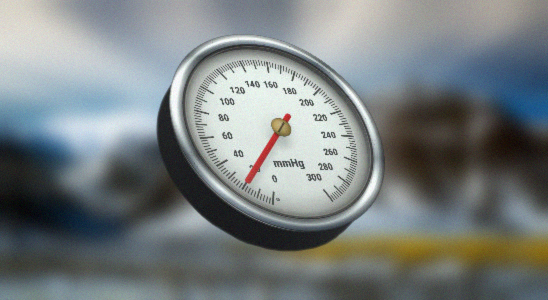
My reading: 20 mmHg
